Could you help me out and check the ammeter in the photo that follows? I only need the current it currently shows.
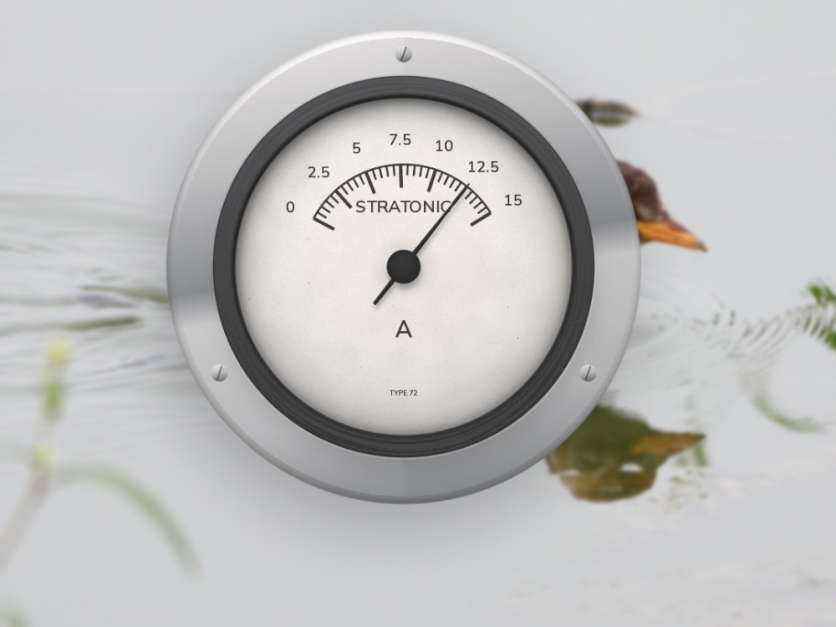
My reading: 12.5 A
